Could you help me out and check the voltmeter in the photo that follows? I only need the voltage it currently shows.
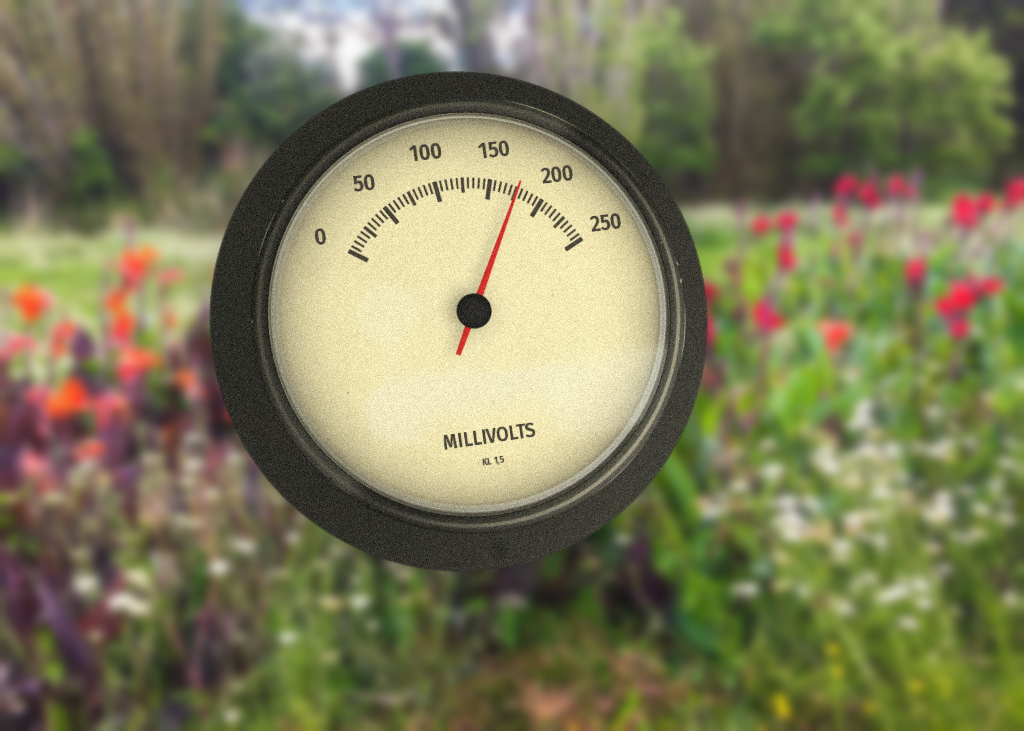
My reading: 175 mV
